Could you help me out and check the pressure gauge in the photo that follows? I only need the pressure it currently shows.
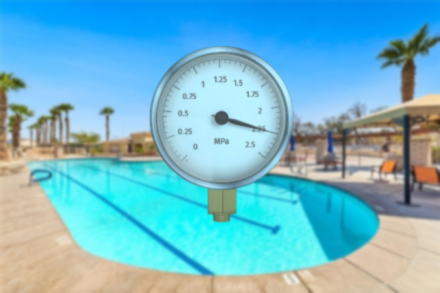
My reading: 2.25 MPa
